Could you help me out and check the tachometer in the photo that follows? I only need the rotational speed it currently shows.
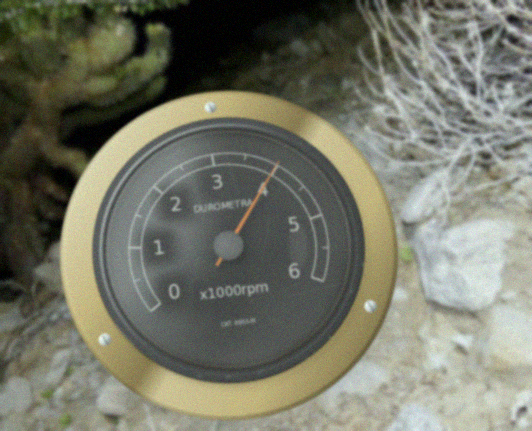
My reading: 4000 rpm
